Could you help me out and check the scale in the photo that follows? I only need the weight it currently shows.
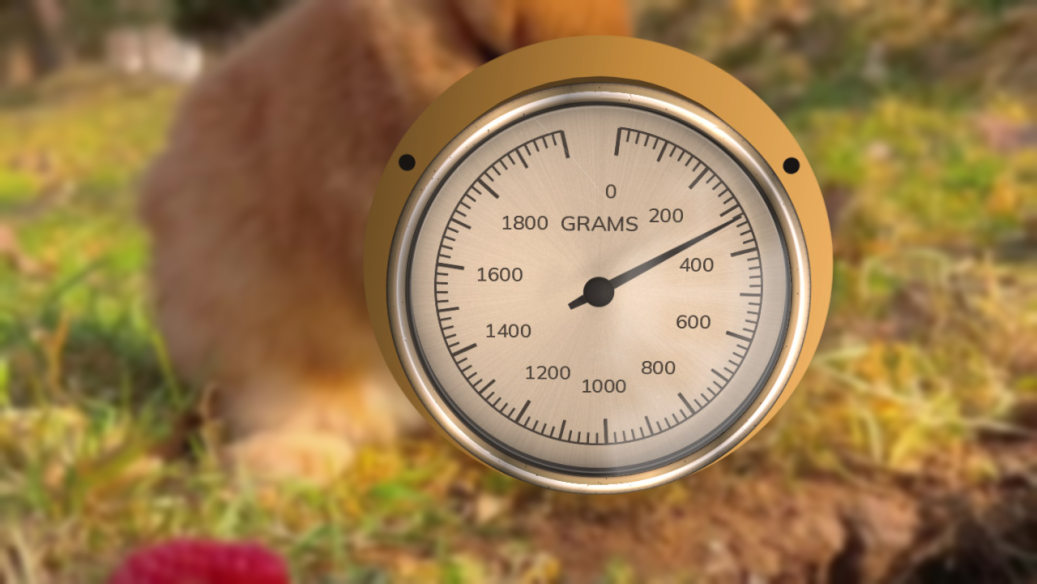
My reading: 320 g
